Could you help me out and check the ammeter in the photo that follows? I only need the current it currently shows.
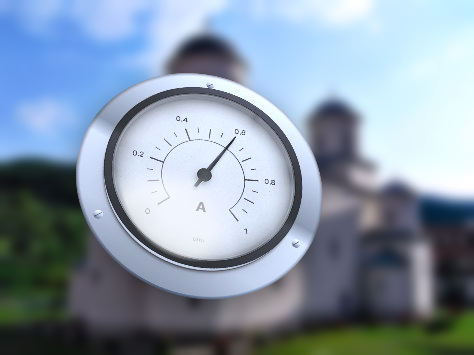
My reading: 0.6 A
